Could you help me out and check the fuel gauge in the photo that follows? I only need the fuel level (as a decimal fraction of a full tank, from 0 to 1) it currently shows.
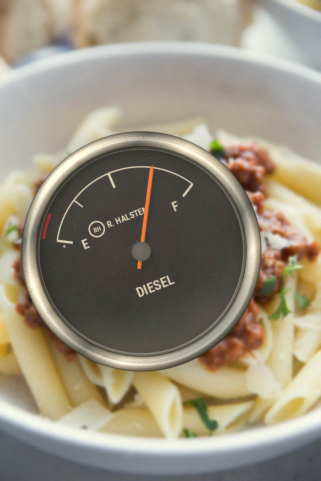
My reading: 0.75
